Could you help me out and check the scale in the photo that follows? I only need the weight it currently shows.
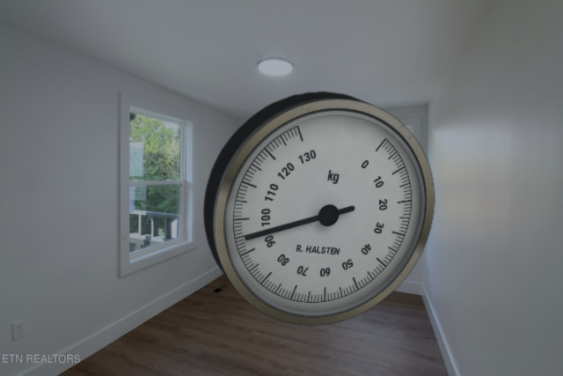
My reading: 95 kg
